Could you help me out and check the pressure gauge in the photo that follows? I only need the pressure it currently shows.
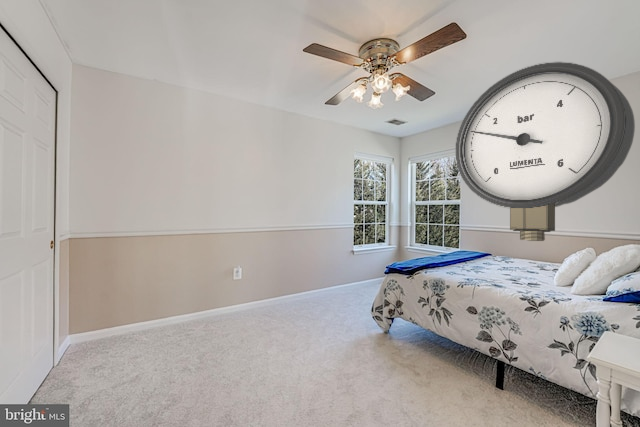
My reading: 1.5 bar
